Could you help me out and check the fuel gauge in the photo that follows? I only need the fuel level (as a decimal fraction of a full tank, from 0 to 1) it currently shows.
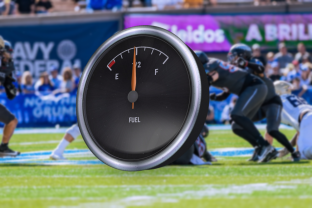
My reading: 0.5
